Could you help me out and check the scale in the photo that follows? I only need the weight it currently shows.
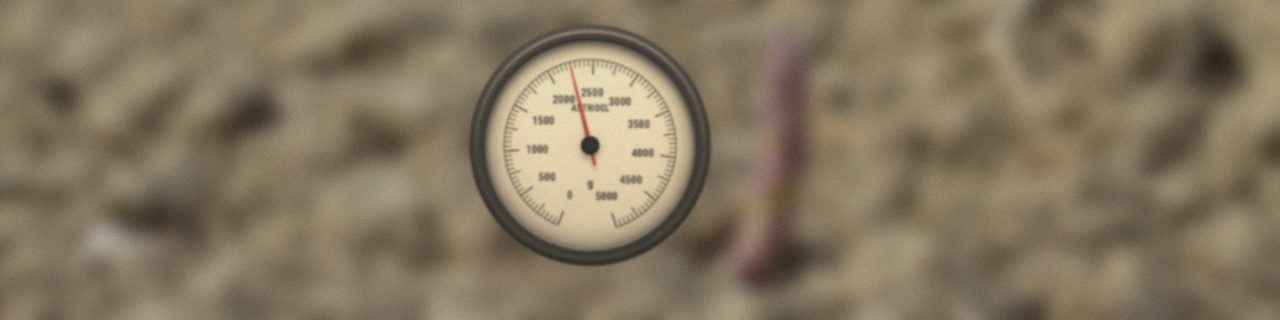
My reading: 2250 g
